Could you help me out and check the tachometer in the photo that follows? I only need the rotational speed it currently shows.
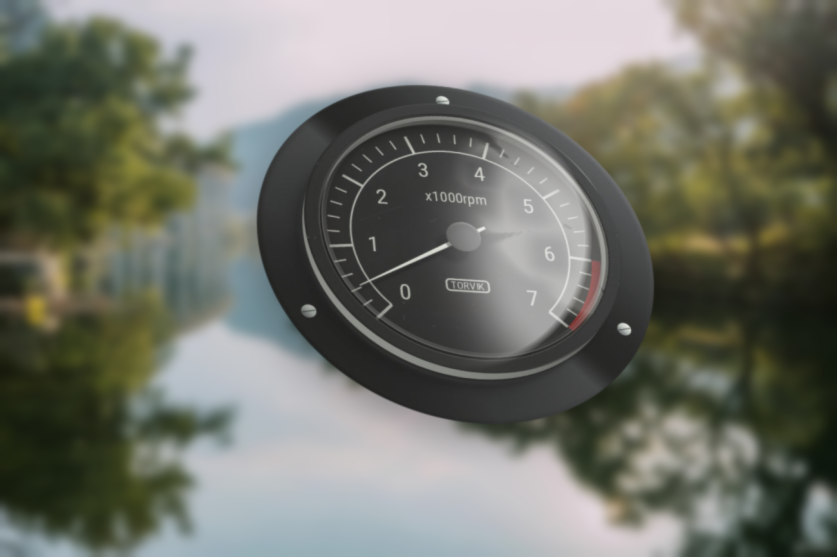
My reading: 400 rpm
